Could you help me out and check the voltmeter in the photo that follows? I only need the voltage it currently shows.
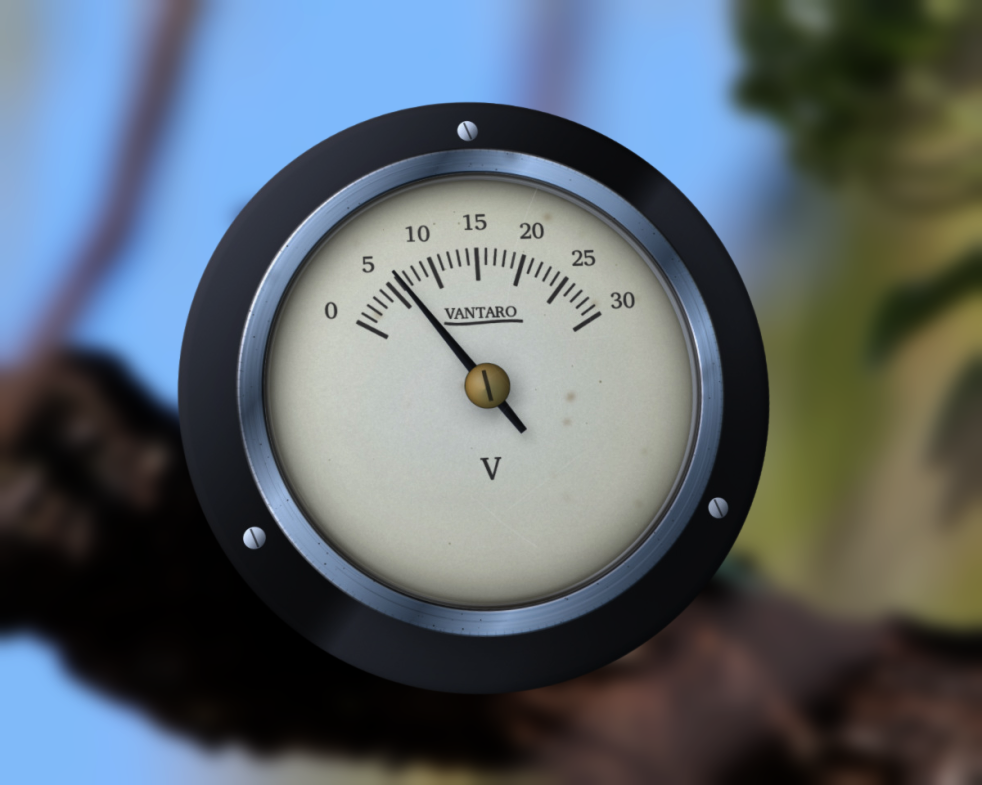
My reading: 6 V
